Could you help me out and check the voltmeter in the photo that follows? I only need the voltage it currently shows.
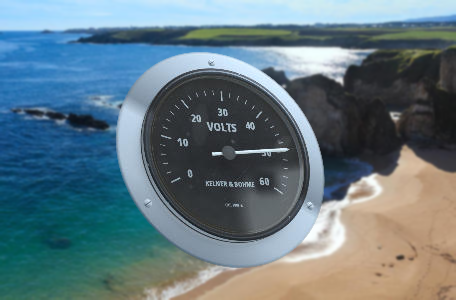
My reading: 50 V
